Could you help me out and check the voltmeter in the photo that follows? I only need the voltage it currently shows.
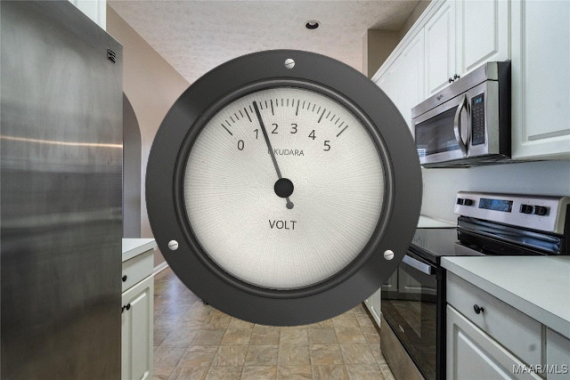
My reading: 1.4 V
